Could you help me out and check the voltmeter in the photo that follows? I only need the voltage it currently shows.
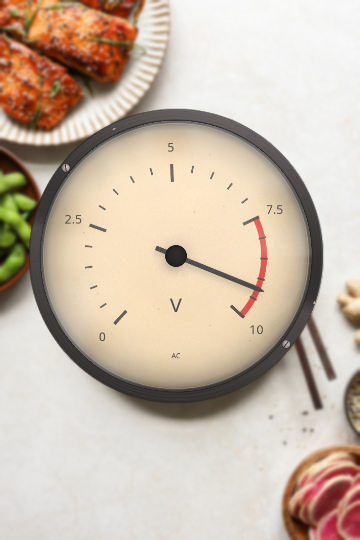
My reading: 9.25 V
